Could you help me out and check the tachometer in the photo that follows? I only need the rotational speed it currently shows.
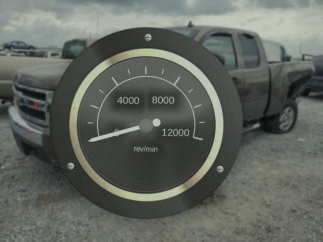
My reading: 0 rpm
